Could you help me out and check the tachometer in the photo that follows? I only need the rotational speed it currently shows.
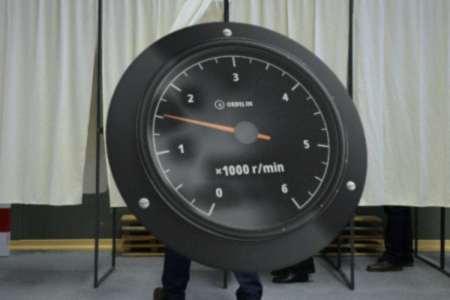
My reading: 1500 rpm
